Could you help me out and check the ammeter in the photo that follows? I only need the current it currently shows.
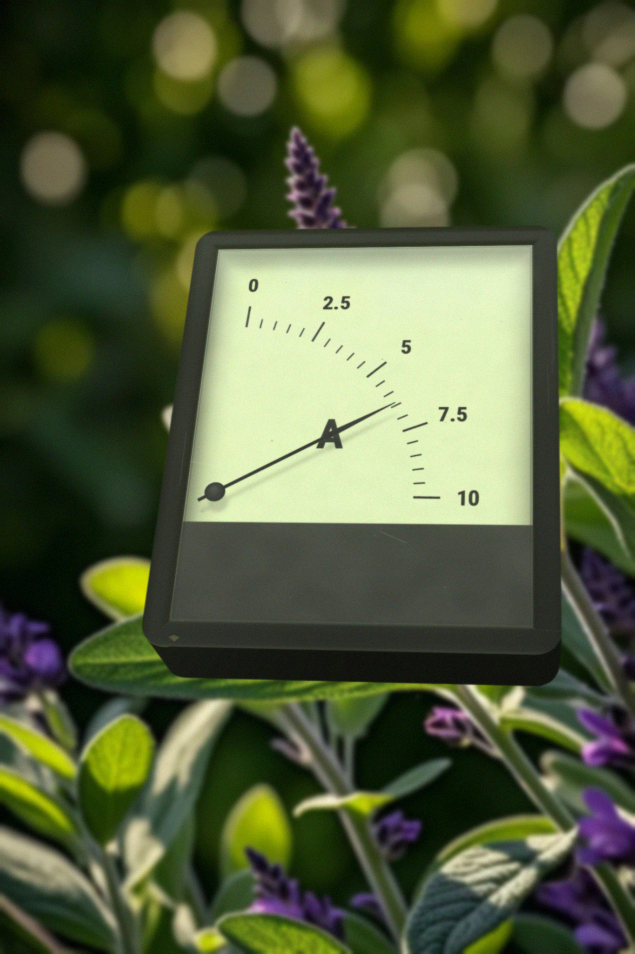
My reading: 6.5 A
